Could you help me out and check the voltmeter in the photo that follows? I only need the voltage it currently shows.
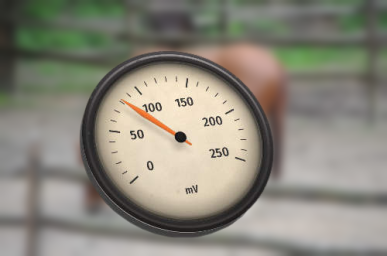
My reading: 80 mV
